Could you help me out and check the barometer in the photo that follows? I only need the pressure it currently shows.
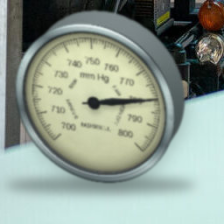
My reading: 780 mmHg
